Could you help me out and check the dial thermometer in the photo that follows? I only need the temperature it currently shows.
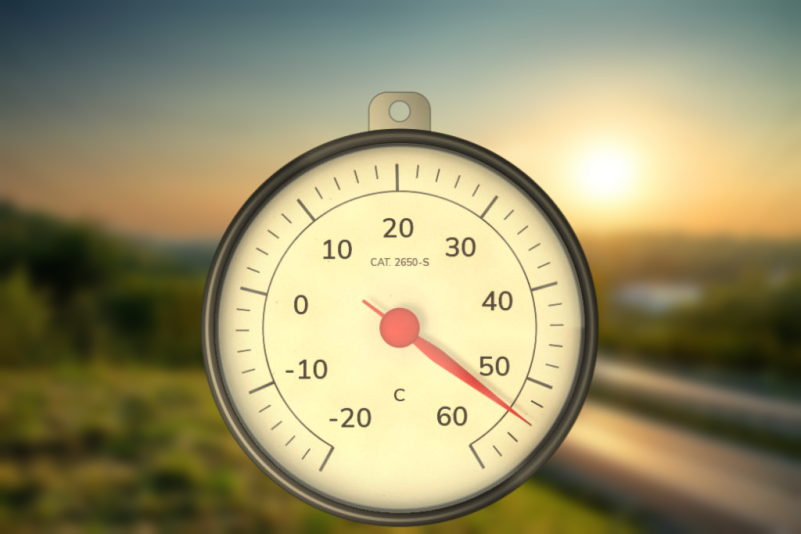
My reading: 54 °C
